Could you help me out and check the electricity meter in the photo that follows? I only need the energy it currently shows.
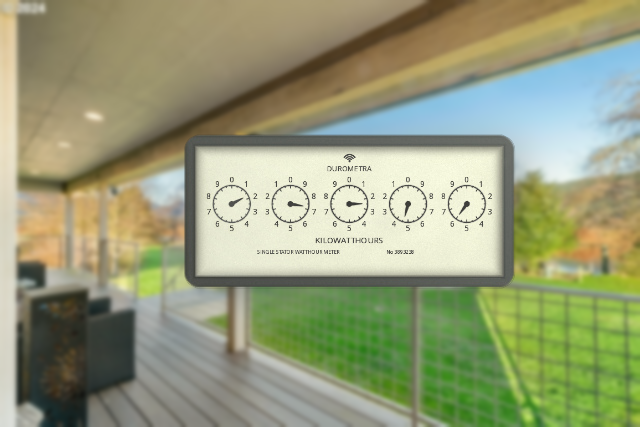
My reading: 17246 kWh
